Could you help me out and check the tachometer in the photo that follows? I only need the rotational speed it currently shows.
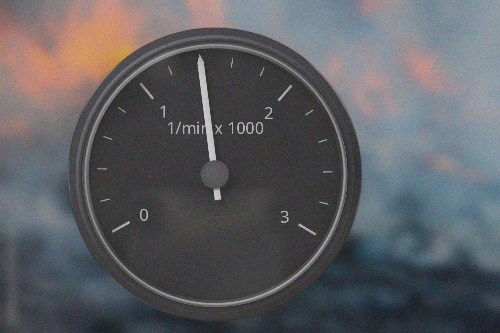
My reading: 1400 rpm
